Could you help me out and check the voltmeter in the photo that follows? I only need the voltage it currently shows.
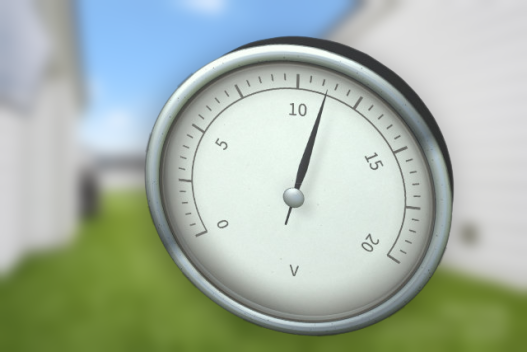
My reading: 11.25 V
